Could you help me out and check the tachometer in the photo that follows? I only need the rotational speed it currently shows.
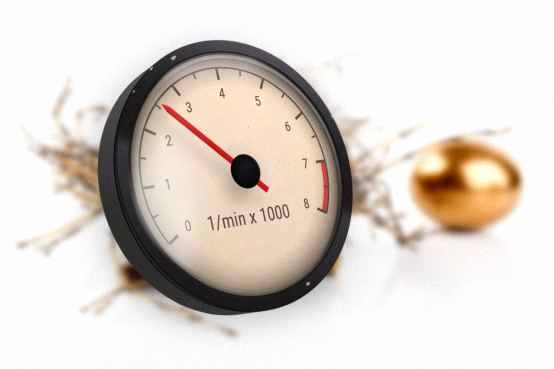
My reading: 2500 rpm
